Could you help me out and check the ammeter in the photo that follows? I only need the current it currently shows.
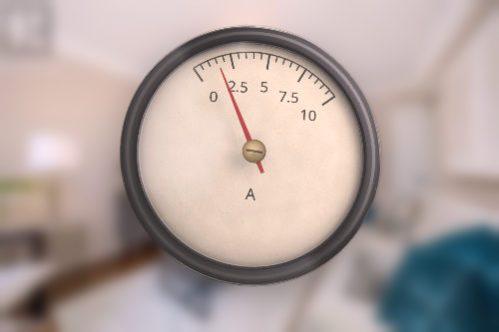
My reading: 1.5 A
